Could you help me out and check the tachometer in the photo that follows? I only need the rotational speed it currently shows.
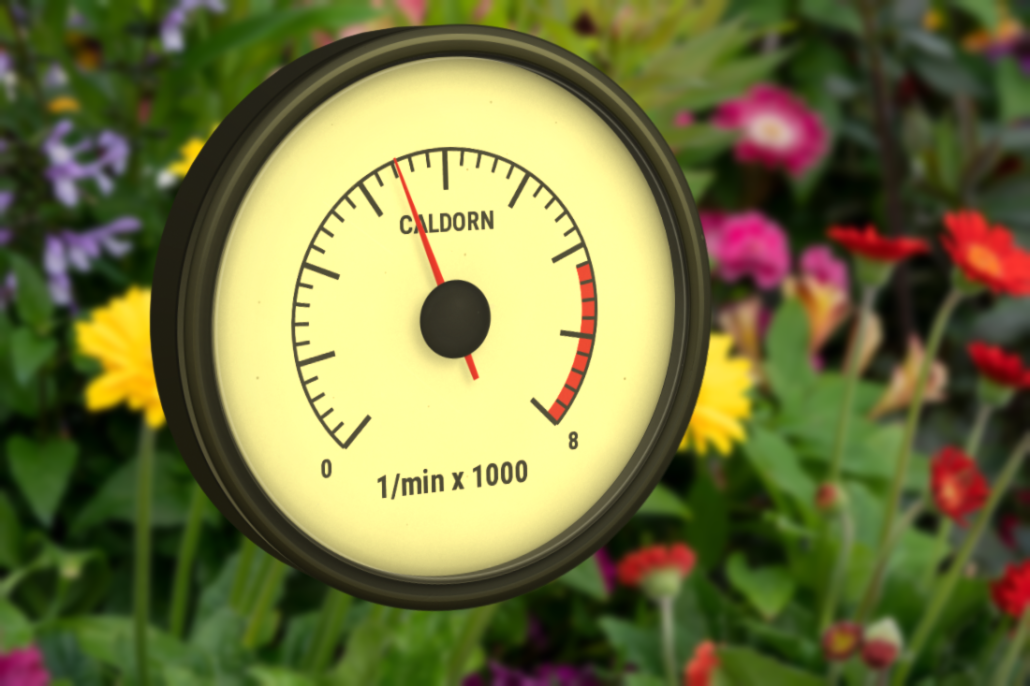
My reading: 3400 rpm
